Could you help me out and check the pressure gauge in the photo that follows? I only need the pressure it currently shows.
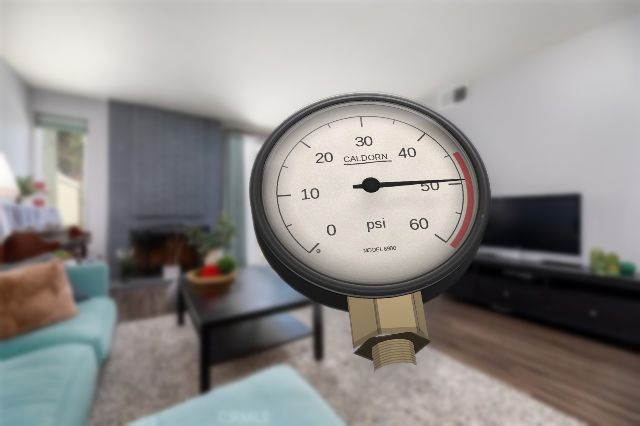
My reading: 50 psi
